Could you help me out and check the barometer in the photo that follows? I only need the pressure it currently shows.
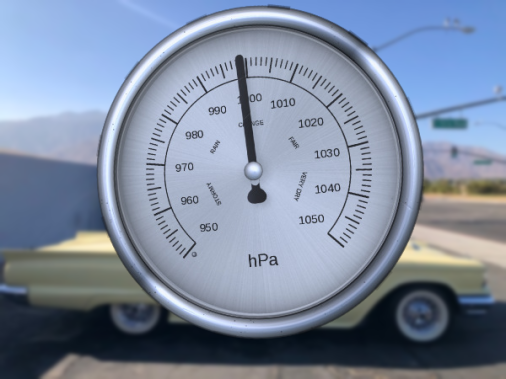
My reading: 999 hPa
